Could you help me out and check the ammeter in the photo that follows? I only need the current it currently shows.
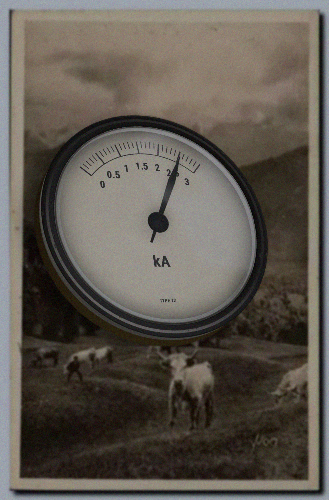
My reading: 2.5 kA
